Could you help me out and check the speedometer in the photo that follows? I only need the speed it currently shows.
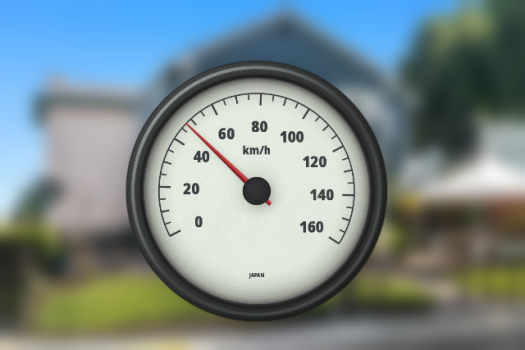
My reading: 47.5 km/h
